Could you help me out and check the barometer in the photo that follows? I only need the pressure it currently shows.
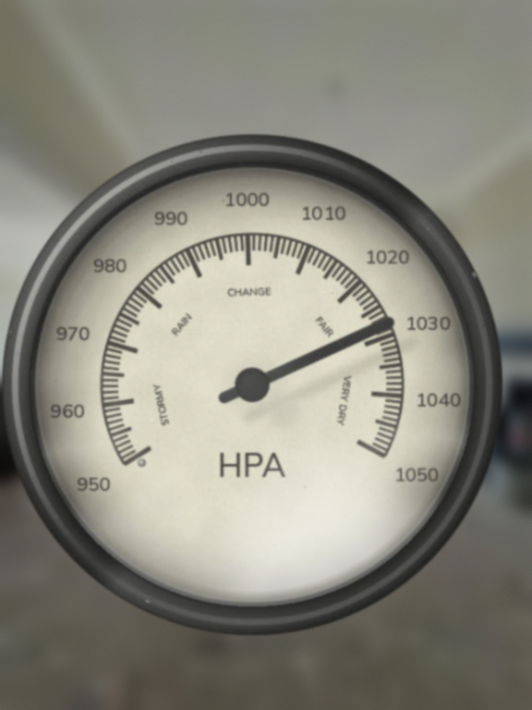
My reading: 1028 hPa
